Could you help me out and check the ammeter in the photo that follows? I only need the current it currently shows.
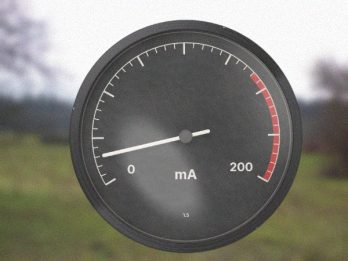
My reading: 15 mA
